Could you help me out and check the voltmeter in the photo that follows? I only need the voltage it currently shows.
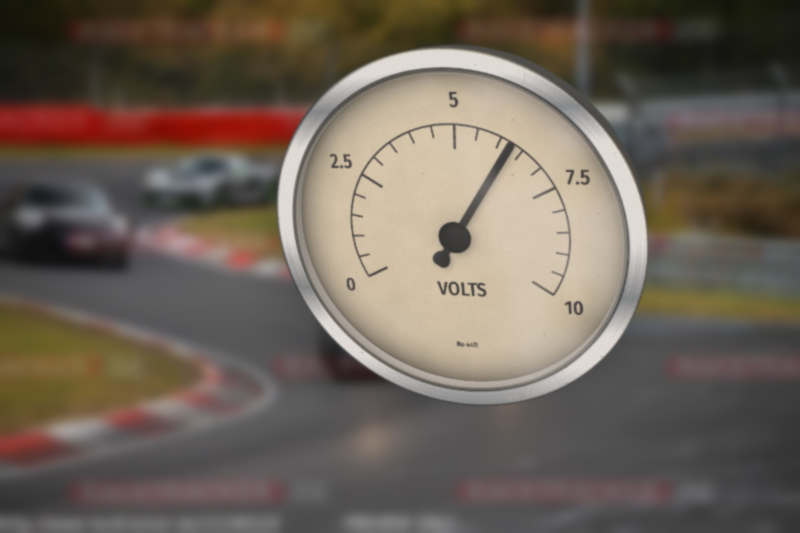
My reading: 6.25 V
